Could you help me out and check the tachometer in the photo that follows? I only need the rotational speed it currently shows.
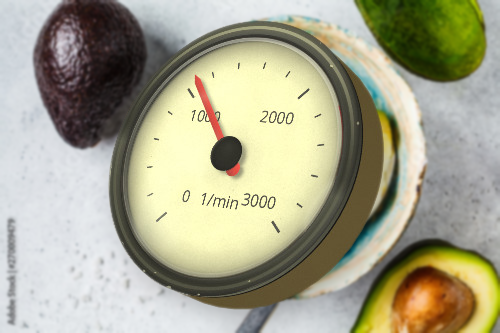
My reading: 1100 rpm
